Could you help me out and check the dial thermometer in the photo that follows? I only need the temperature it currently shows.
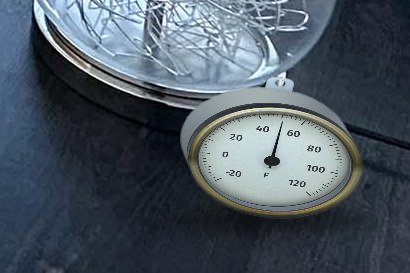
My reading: 50 °F
